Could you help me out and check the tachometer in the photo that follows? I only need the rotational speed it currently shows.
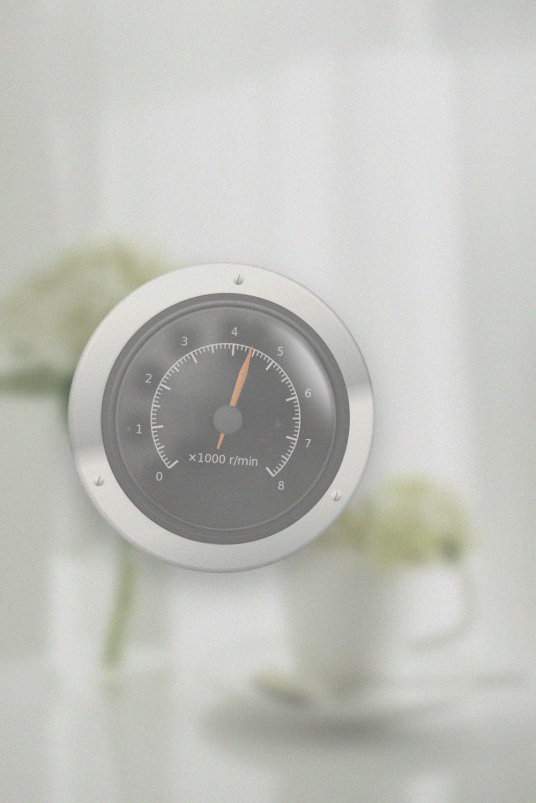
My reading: 4400 rpm
